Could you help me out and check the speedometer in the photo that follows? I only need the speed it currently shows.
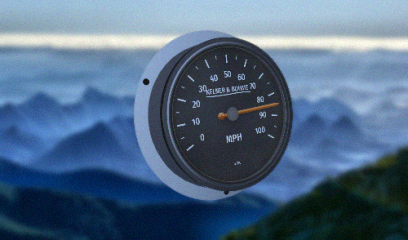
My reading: 85 mph
